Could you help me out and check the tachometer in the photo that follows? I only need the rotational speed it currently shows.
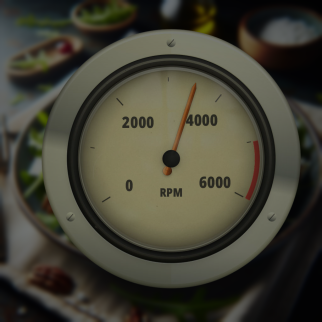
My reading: 3500 rpm
